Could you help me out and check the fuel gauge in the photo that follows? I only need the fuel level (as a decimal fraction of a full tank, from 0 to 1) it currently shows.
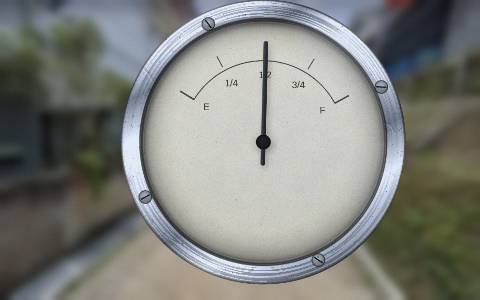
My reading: 0.5
